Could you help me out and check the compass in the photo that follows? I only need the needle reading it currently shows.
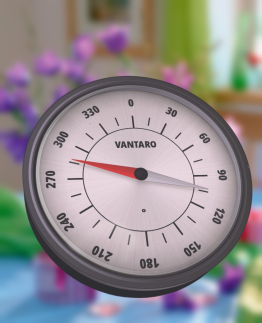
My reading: 285 °
